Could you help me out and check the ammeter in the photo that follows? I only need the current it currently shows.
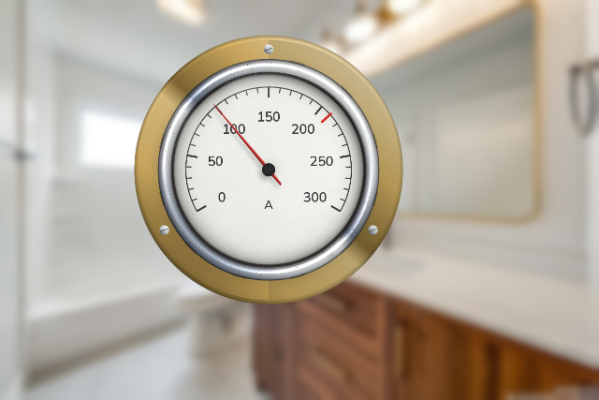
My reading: 100 A
